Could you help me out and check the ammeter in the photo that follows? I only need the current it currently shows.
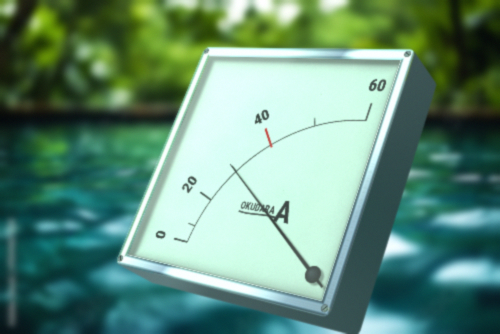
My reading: 30 A
